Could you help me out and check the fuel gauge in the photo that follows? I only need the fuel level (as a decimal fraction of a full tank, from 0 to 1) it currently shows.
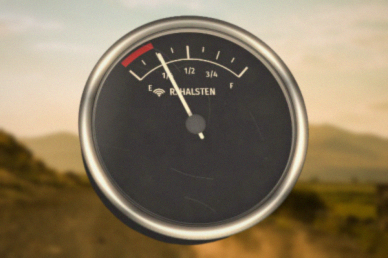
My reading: 0.25
